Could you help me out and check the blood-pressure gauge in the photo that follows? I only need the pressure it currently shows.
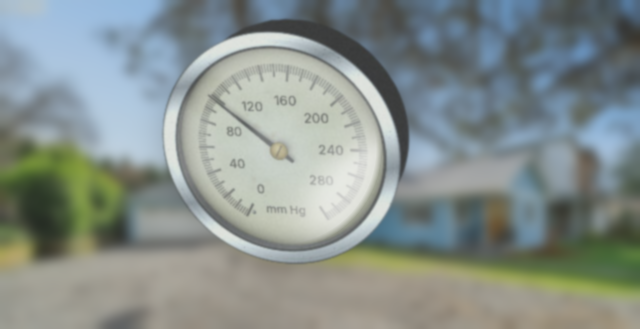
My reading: 100 mmHg
